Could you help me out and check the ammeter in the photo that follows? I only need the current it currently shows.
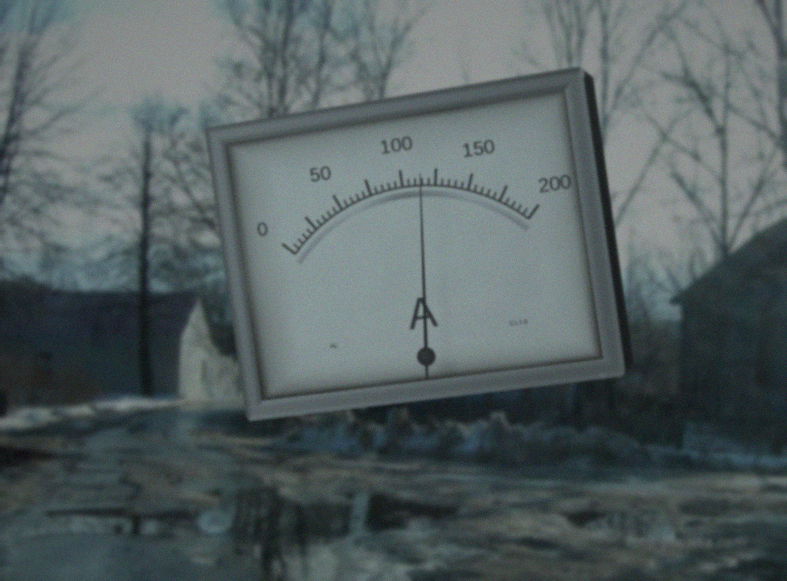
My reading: 115 A
